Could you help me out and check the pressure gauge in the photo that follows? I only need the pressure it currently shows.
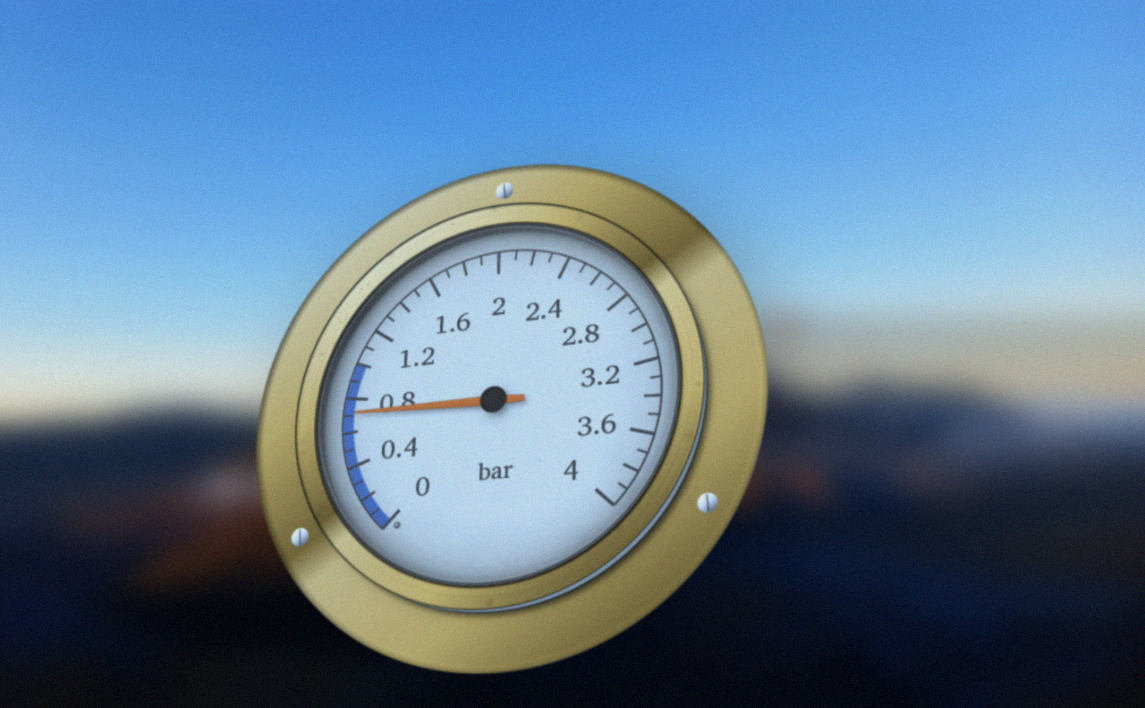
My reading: 0.7 bar
